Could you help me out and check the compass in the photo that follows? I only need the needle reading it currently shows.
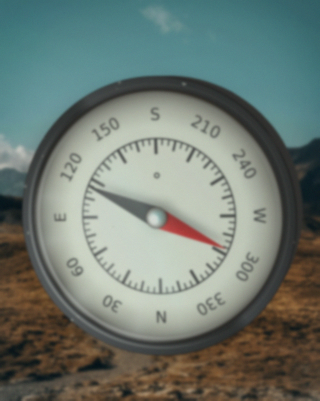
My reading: 295 °
